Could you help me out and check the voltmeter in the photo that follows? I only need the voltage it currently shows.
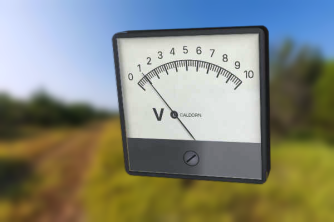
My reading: 1 V
